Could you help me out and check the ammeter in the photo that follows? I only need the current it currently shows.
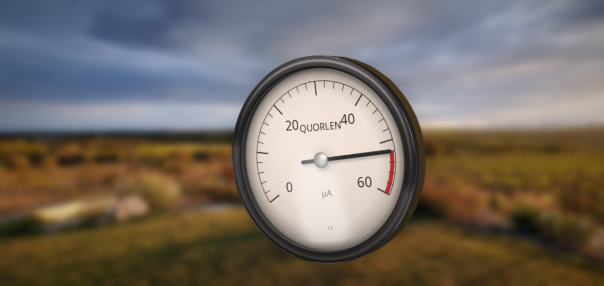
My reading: 52 µA
